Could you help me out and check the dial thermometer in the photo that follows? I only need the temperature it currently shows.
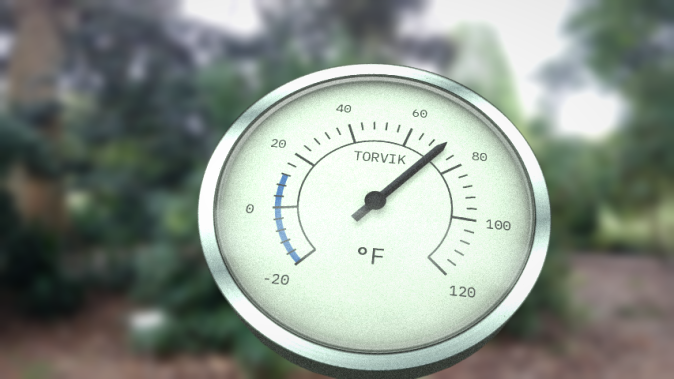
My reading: 72 °F
